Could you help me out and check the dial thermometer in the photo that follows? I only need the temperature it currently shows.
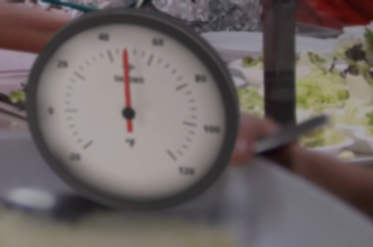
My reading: 48 °F
